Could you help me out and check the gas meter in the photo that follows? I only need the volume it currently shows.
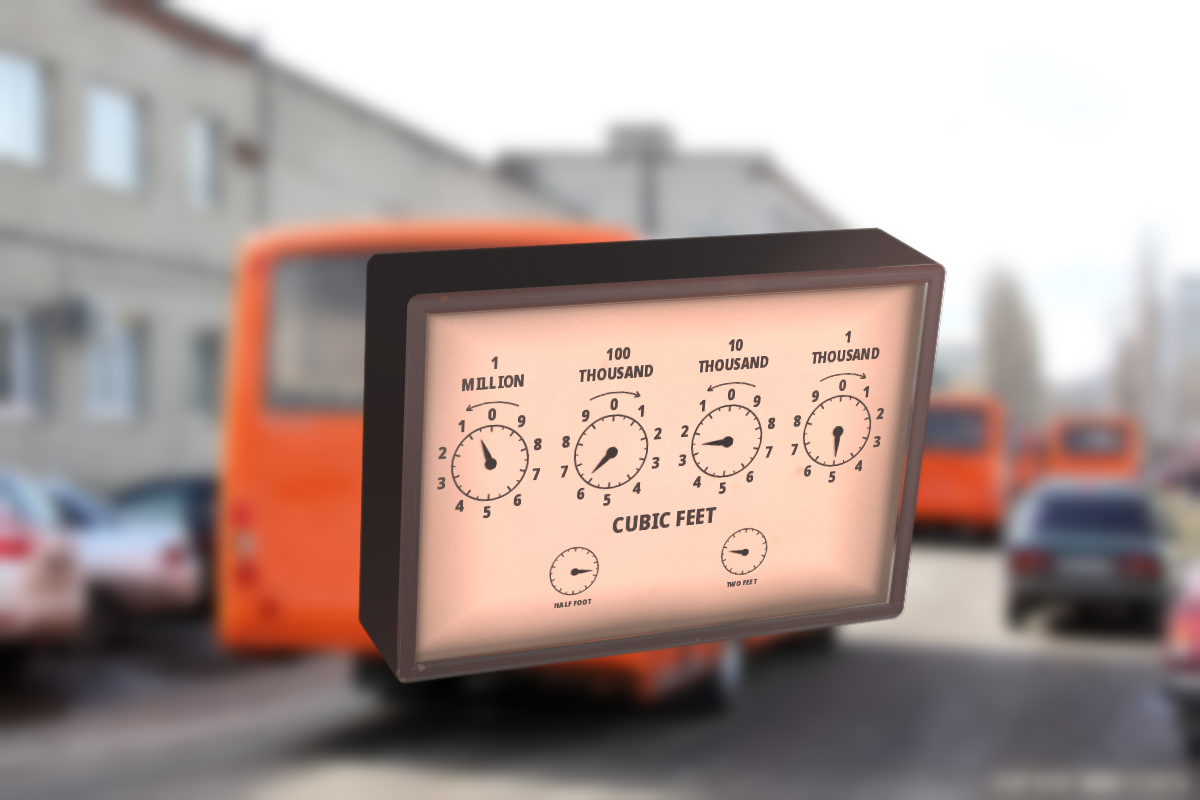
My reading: 62500 ft³
